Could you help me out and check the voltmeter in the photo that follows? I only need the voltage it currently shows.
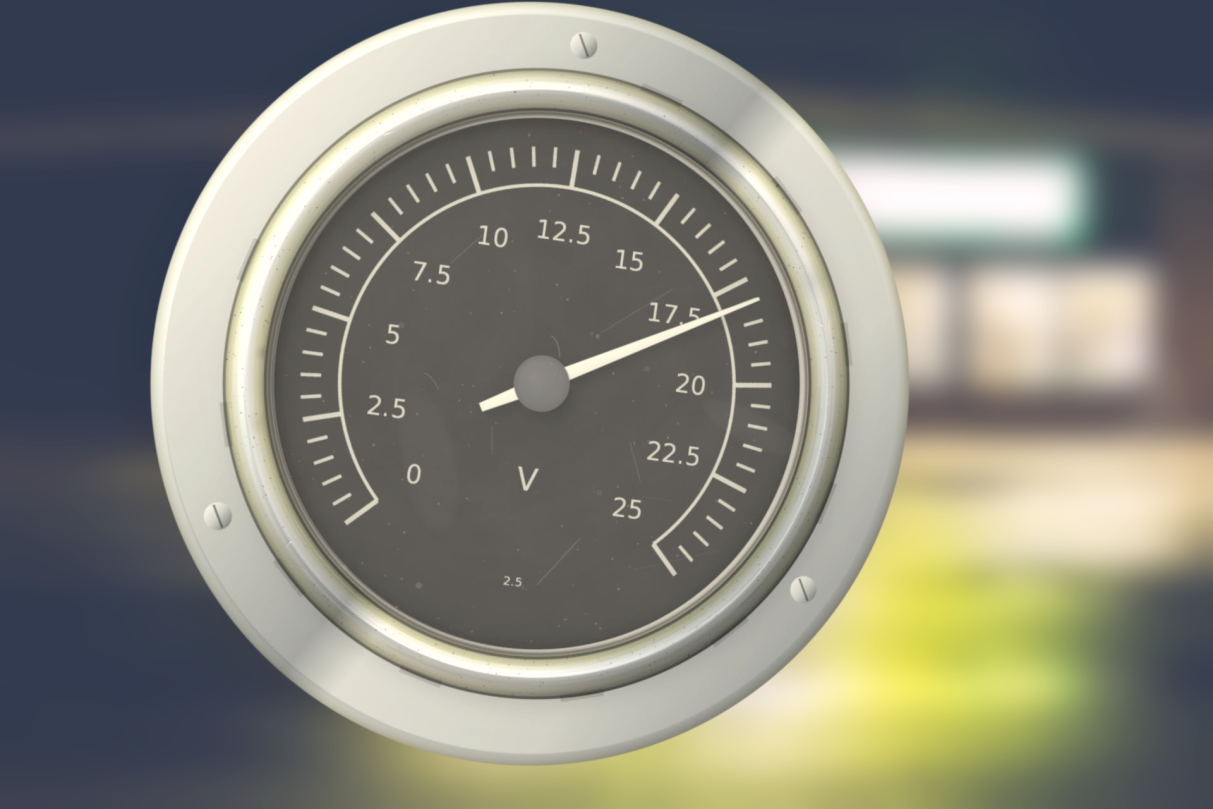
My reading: 18 V
